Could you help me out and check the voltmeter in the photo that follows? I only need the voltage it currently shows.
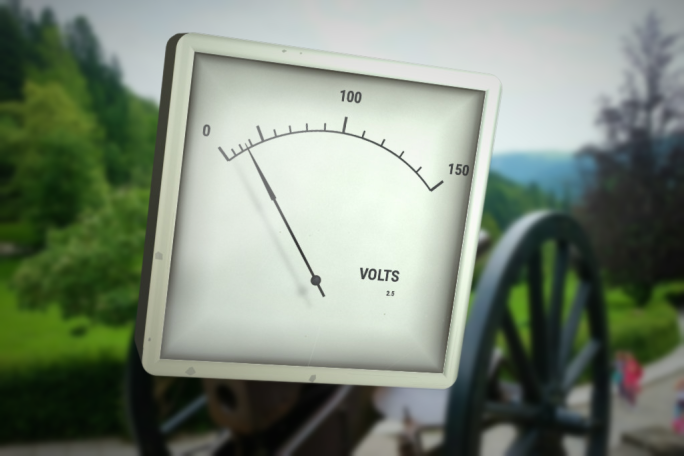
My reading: 35 V
